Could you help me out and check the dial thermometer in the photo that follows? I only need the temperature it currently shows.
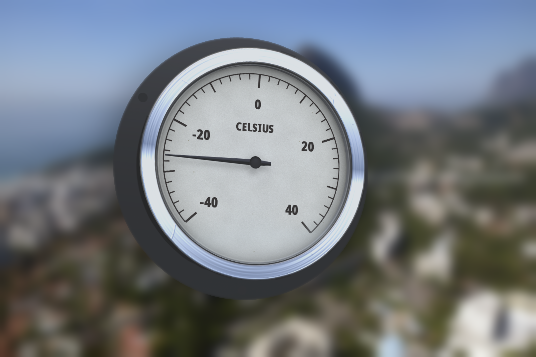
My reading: -27 °C
